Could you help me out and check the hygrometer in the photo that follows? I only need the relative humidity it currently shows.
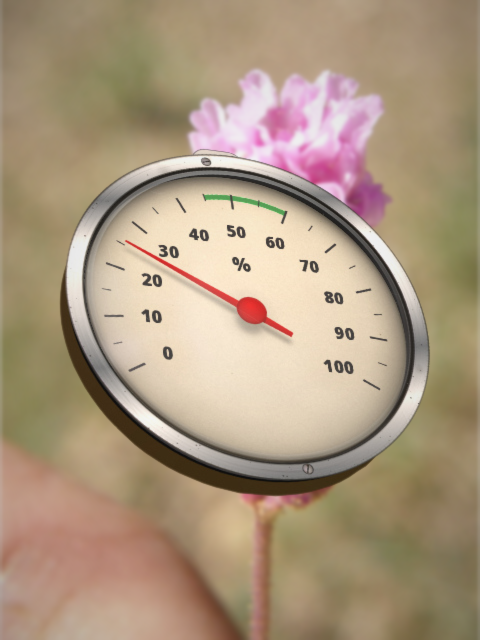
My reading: 25 %
